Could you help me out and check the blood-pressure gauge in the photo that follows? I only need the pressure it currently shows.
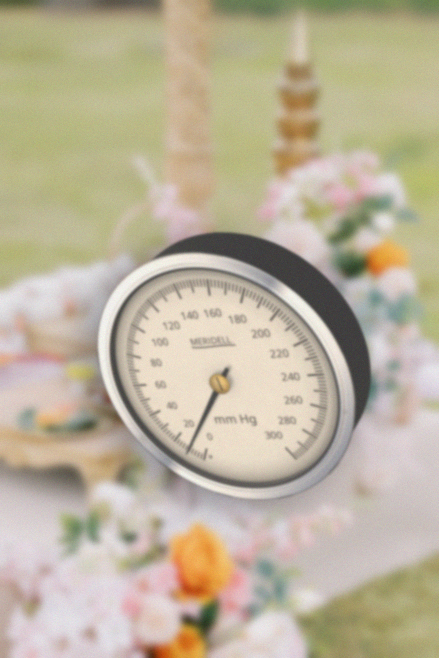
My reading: 10 mmHg
